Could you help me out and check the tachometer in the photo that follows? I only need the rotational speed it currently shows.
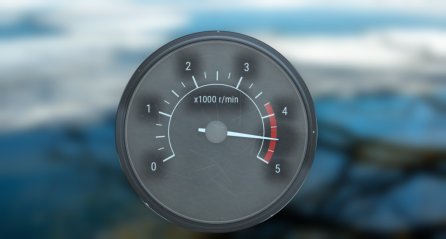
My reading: 4500 rpm
